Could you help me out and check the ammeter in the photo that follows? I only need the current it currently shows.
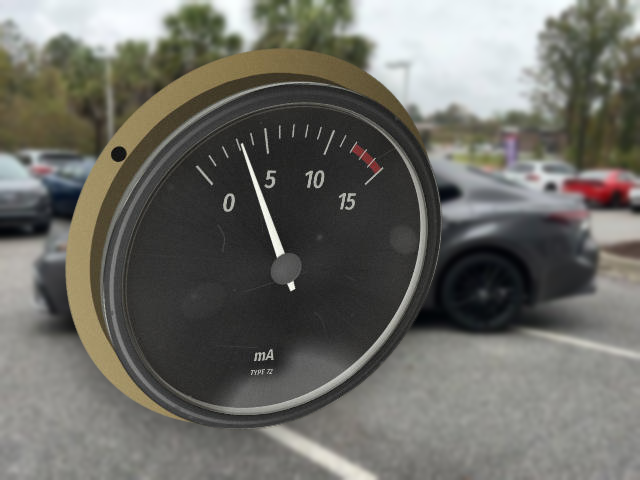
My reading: 3 mA
